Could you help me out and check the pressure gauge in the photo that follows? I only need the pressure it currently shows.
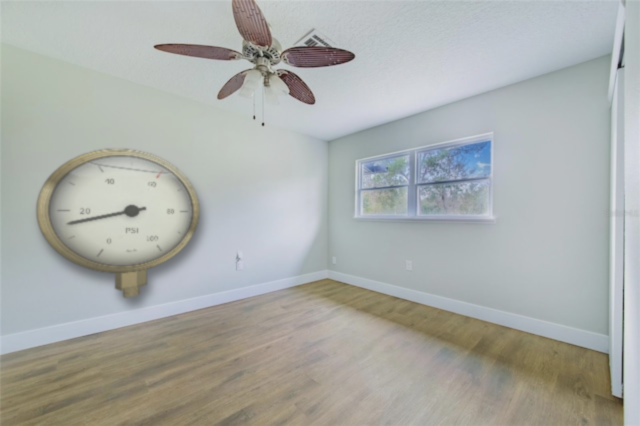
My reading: 15 psi
